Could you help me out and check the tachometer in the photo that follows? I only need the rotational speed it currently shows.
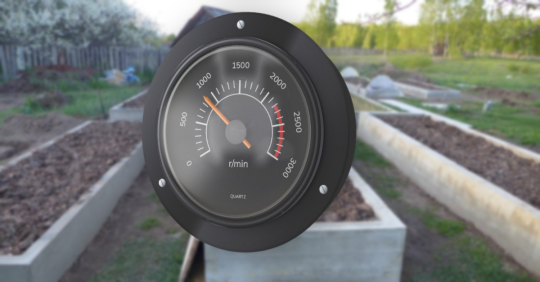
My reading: 900 rpm
